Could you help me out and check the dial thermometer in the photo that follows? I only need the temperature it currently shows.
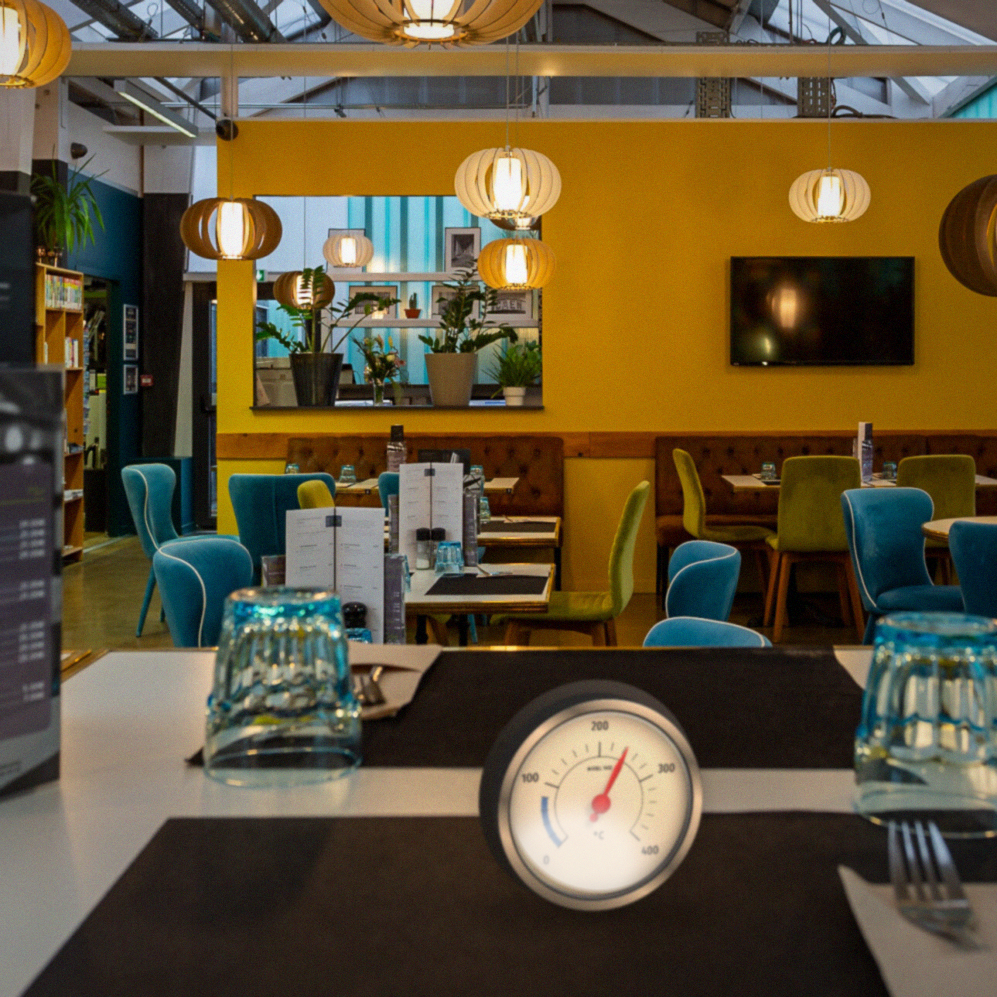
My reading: 240 °C
